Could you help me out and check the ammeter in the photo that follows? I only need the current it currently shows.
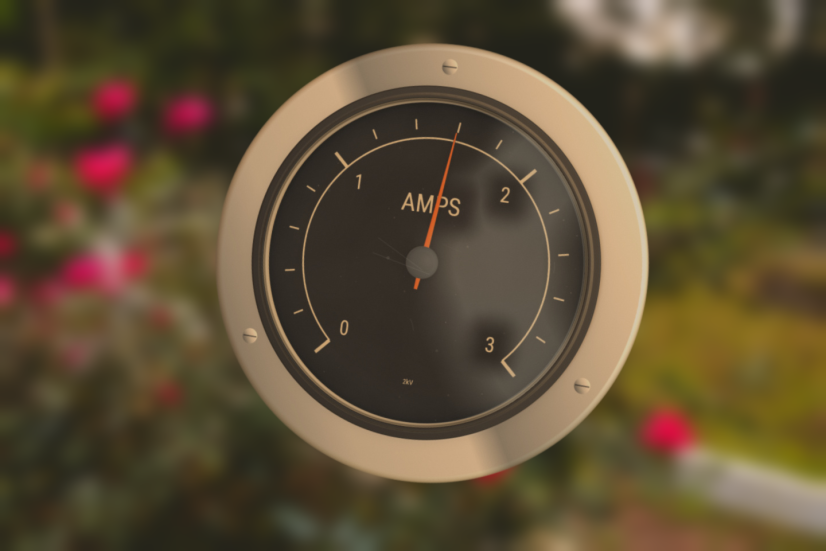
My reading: 1.6 A
